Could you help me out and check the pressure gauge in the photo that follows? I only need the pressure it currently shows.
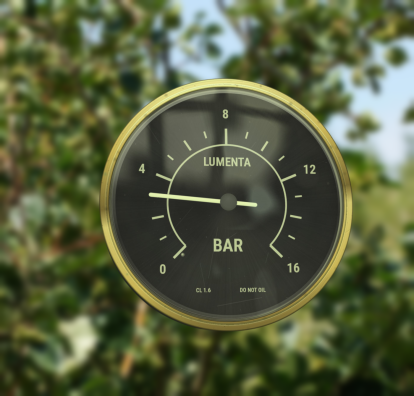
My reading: 3 bar
